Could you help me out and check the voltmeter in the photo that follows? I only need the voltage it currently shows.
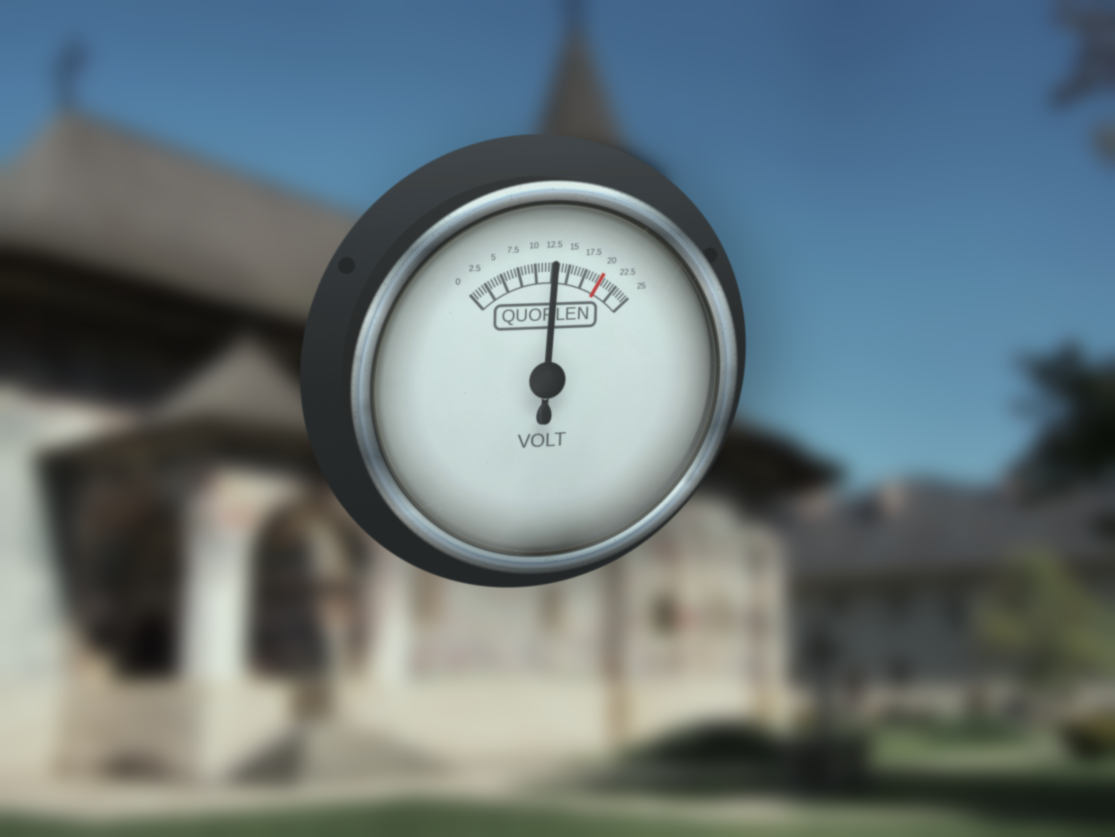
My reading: 12.5 V
